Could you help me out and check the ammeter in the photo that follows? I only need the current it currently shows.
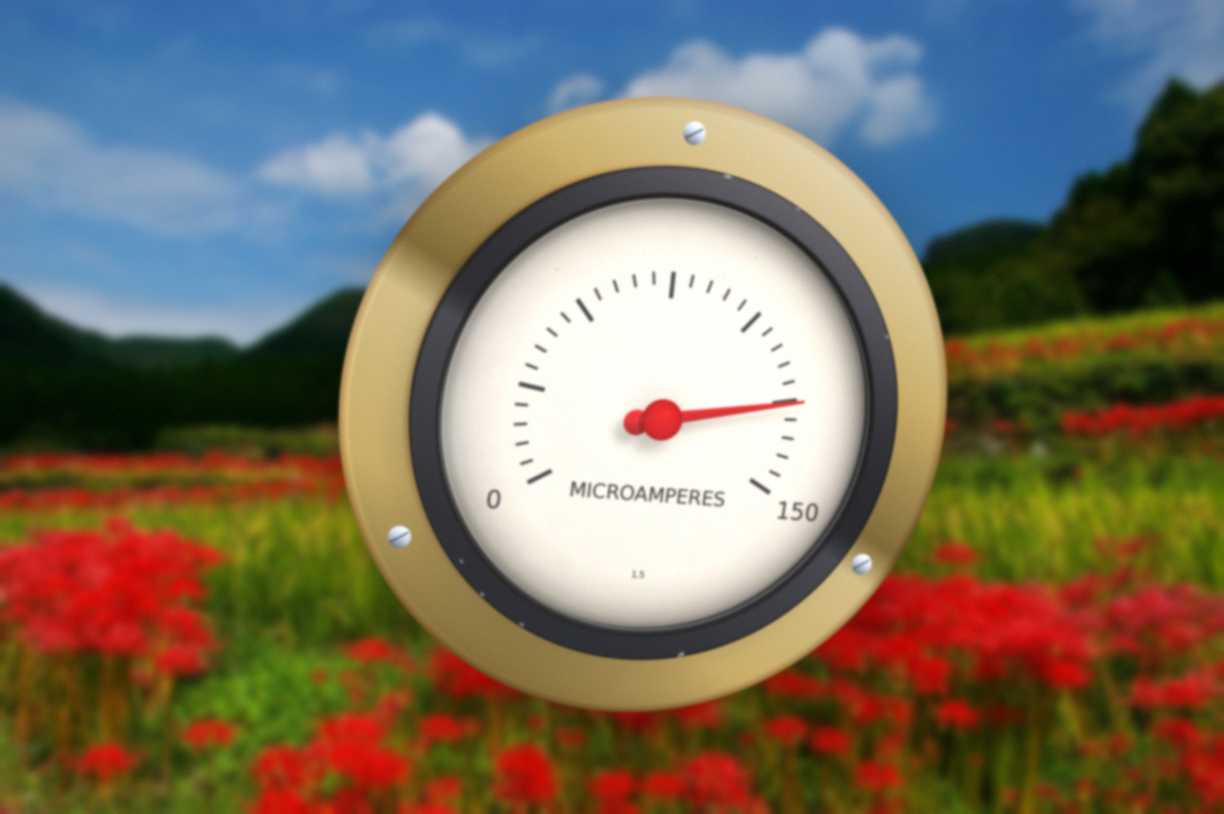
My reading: 125 µA
